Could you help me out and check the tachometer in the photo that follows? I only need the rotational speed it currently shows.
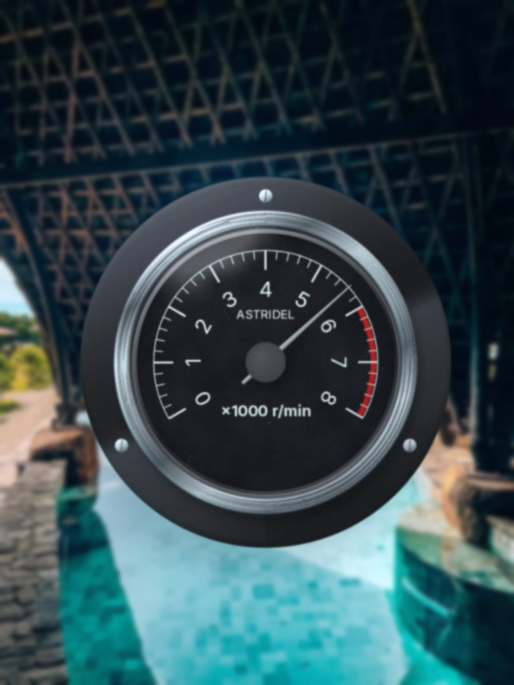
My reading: 5600 rpm
